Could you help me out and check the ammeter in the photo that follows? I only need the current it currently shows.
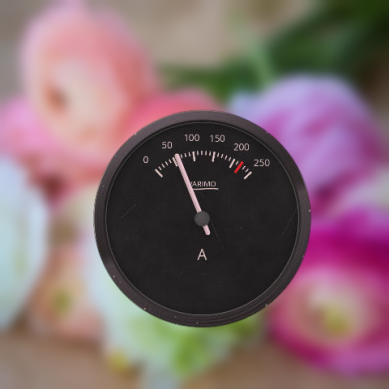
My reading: 60 A
